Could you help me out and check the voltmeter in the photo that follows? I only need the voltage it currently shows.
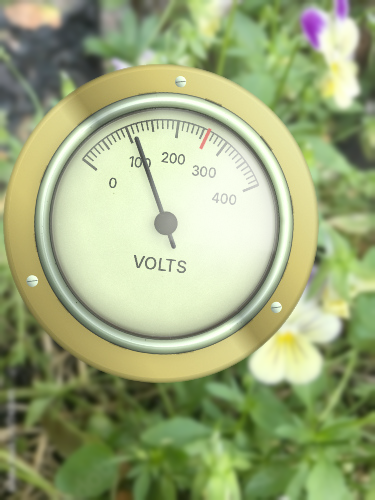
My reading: 110 V
